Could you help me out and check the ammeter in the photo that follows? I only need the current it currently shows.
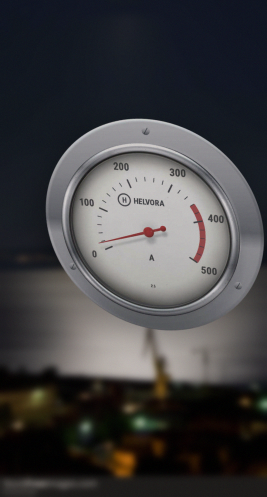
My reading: 20 A
